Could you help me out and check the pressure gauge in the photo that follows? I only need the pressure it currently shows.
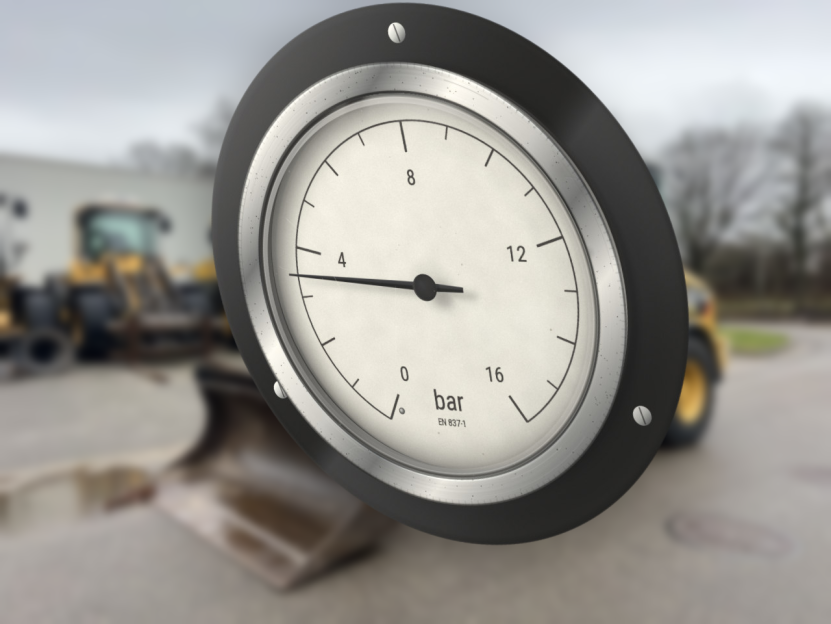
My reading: 3.5 bar
